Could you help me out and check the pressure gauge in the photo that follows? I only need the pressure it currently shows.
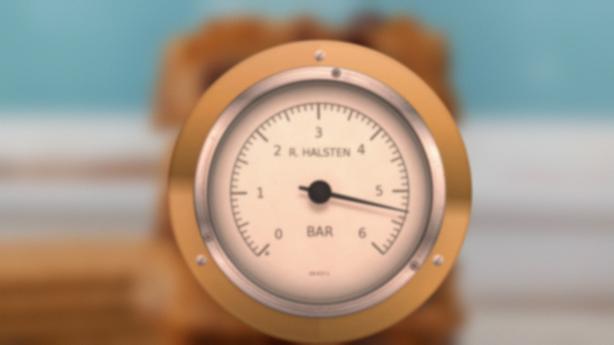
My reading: 5.3 bar
